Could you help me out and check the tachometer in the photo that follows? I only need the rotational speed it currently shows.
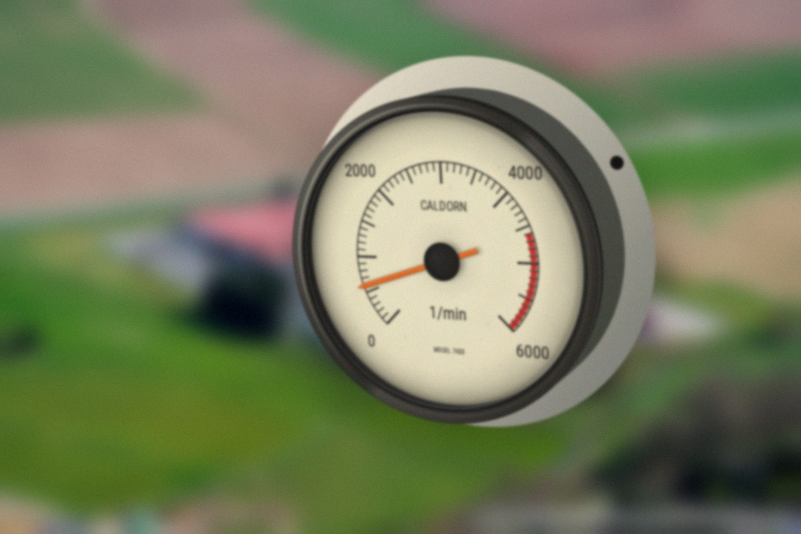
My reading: 600 rpm
